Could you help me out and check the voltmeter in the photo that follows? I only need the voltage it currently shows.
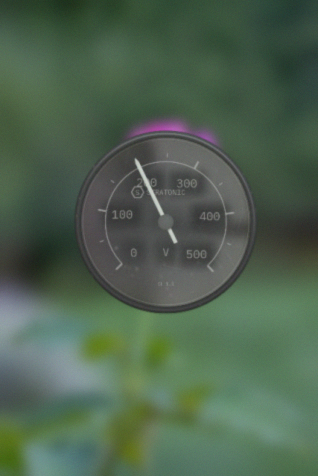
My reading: 200 V
